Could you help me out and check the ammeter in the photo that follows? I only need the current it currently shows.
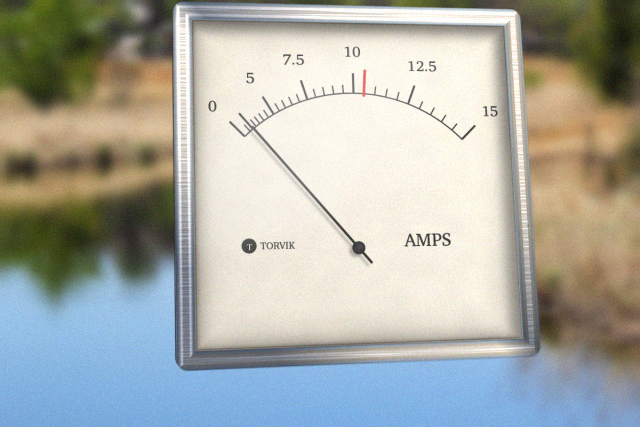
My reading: 2.5 A
